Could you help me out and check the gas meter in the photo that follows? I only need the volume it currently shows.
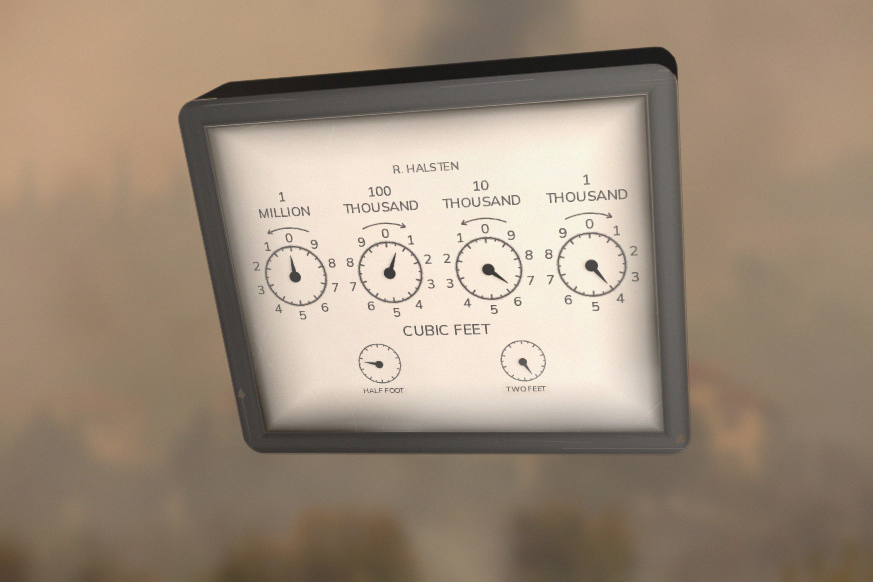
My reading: 6400 ft³
